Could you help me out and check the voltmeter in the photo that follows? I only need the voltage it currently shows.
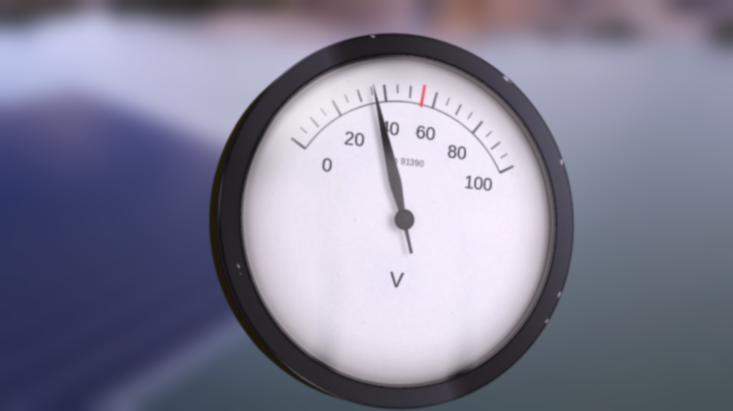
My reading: 35 V
